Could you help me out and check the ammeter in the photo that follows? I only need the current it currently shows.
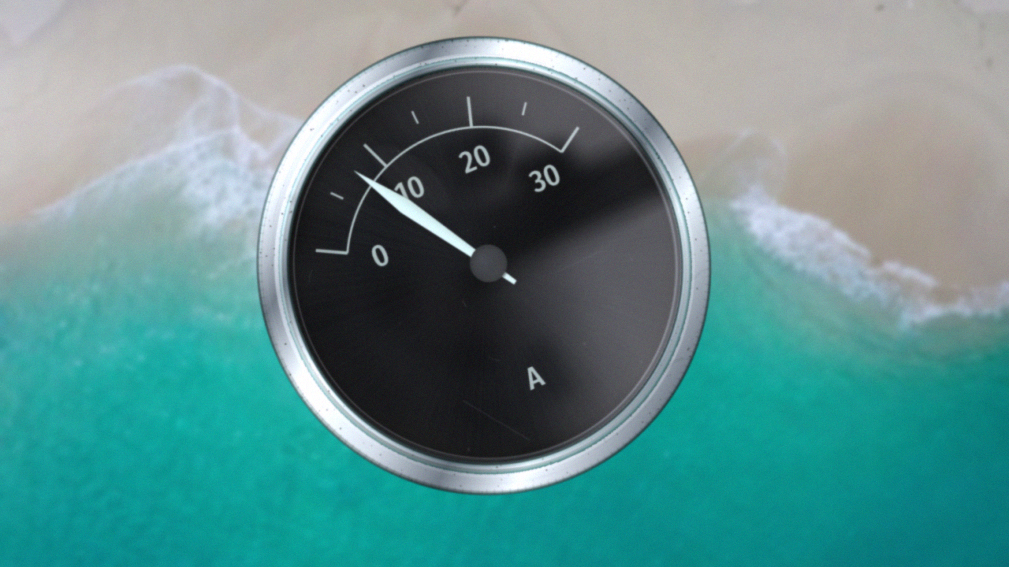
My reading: 7.5 A
